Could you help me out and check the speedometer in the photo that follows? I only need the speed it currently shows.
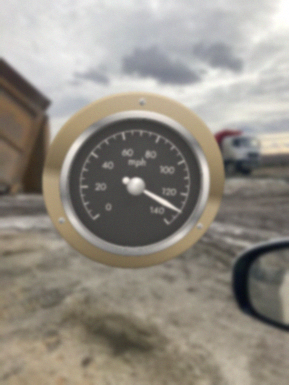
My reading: 130 mph
